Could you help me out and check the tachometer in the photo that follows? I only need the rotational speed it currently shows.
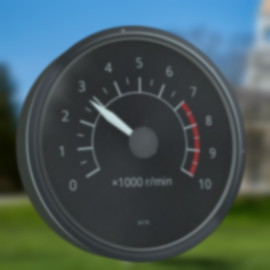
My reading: 2750 rpm
